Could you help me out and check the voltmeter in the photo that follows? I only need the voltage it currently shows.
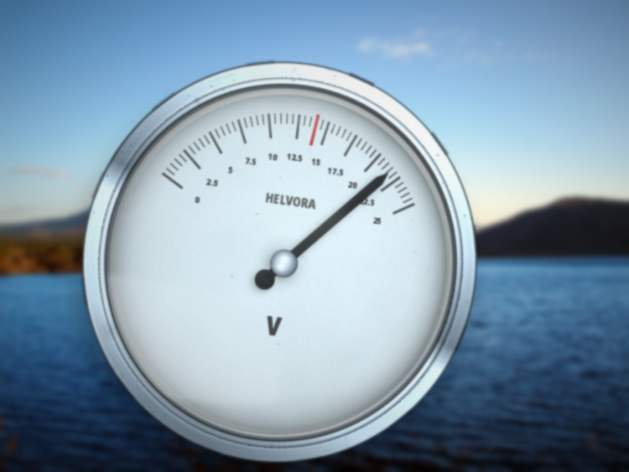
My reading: 21.5 V
